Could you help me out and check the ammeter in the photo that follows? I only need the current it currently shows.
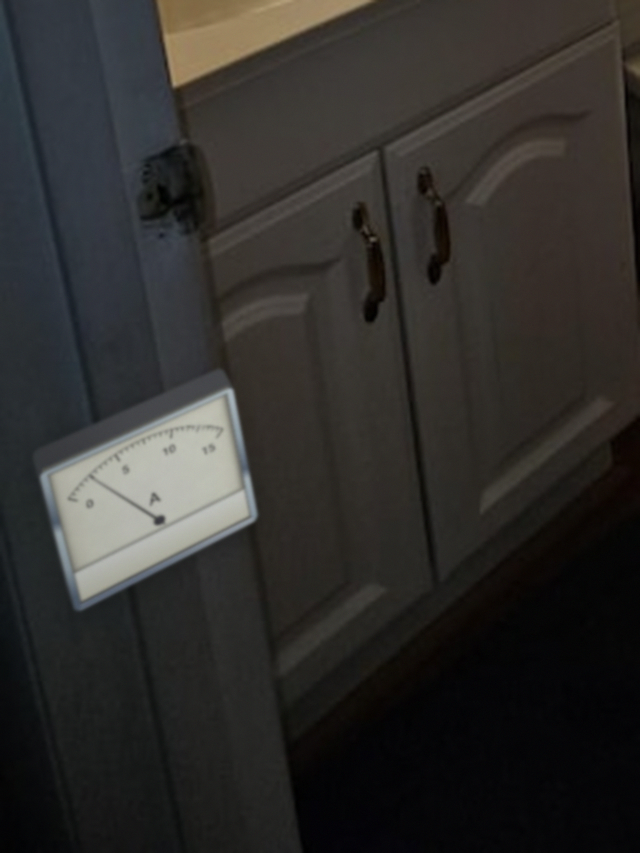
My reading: 2.5 A
